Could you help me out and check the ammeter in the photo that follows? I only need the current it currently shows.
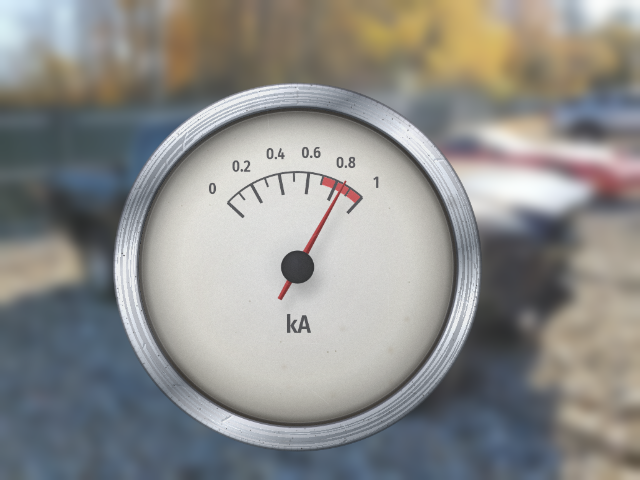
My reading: 0.85 kA
